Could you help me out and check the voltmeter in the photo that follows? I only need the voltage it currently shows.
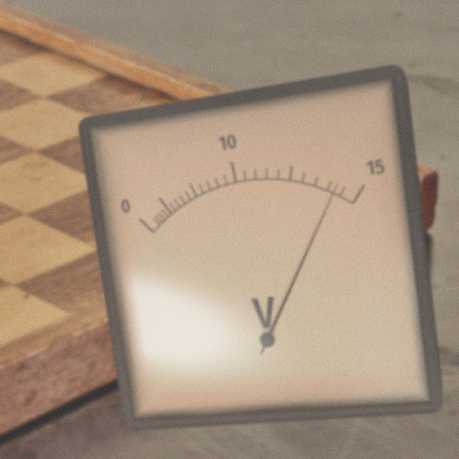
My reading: 14.25 V
